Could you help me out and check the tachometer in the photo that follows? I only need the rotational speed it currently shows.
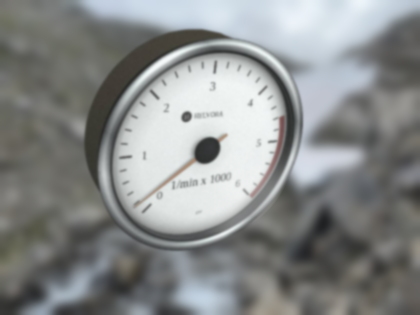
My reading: 200 rpm
